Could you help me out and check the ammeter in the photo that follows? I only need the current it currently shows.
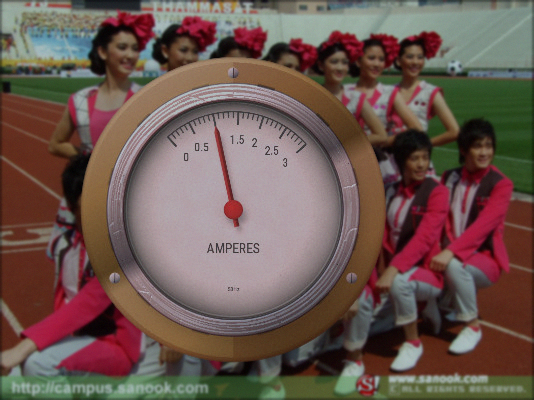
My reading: 1 A
